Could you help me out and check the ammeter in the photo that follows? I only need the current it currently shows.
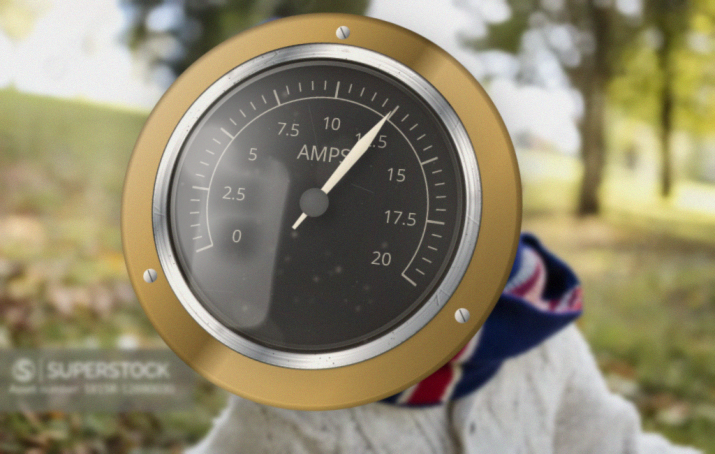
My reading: 12.5 A
